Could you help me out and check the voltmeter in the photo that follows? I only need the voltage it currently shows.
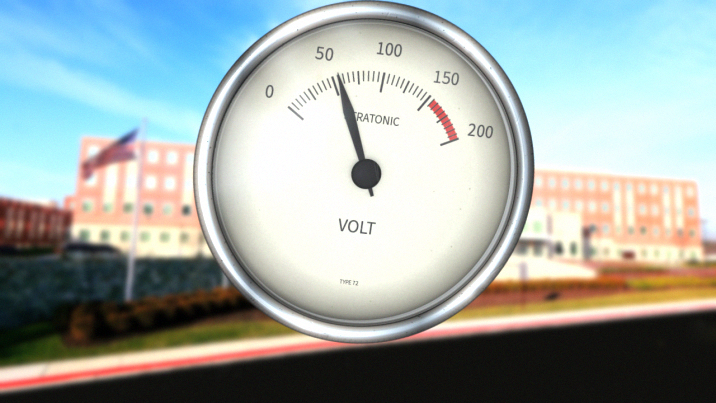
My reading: 55 V
